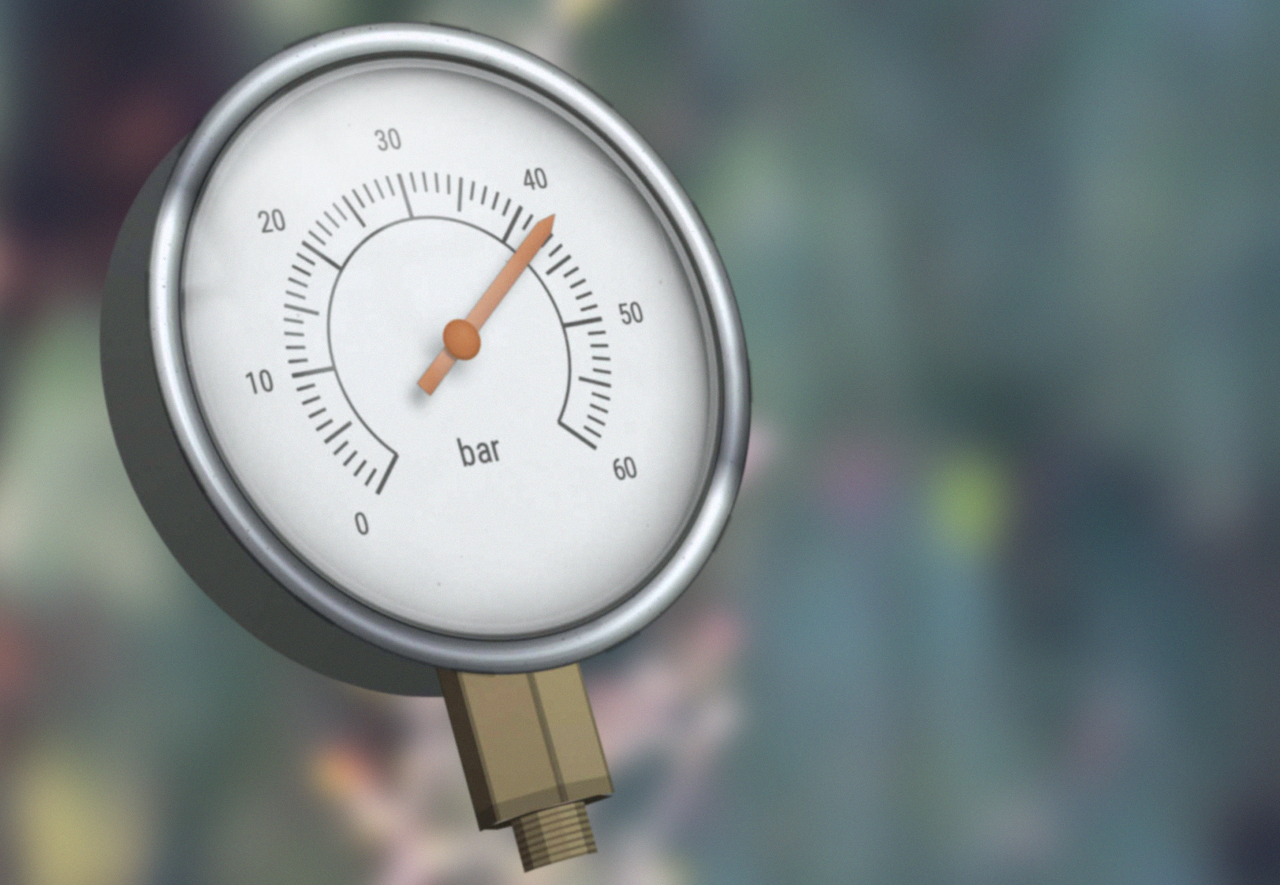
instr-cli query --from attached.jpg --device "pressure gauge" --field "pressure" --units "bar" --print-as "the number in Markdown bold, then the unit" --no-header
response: **42** bar
